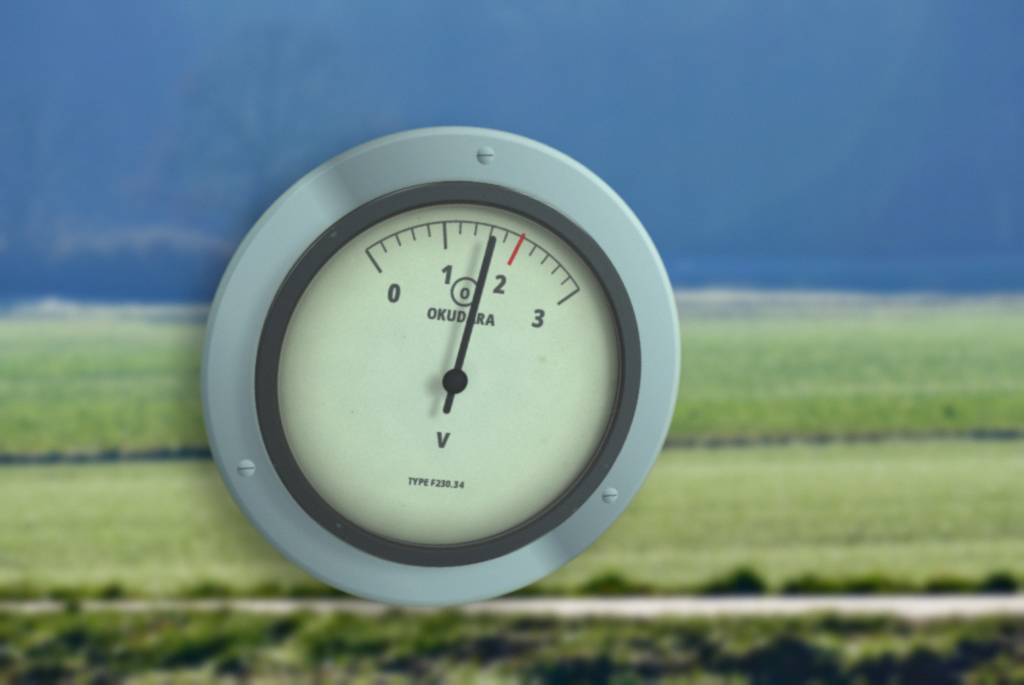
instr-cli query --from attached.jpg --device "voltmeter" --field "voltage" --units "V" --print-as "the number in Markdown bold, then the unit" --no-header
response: **1.6** V
